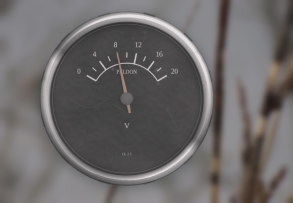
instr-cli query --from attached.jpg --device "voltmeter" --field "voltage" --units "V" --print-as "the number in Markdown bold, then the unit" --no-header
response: **8** V
